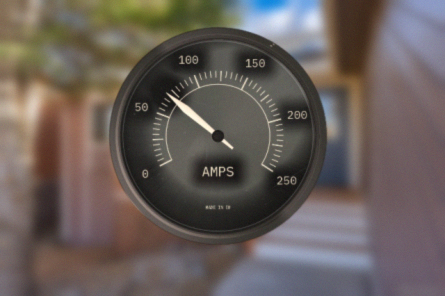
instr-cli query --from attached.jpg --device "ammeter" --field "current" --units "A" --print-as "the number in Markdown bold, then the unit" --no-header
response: **70** A
